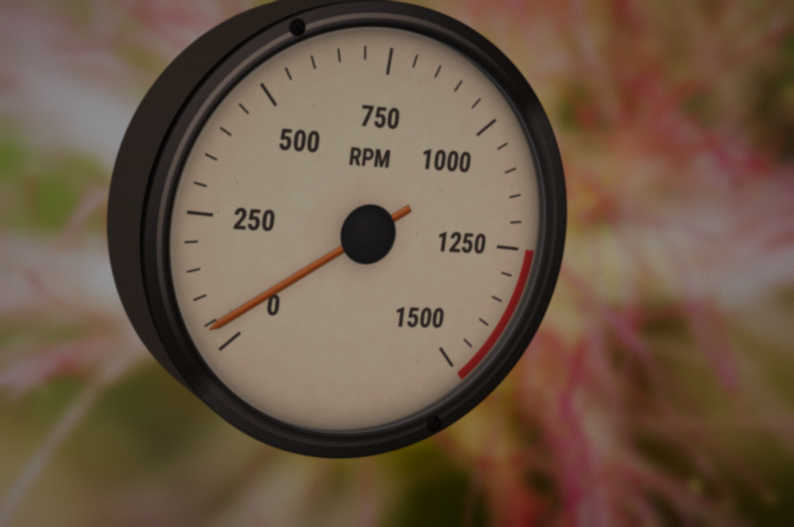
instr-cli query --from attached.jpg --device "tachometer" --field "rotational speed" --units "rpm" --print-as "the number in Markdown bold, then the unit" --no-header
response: **50** rpm
